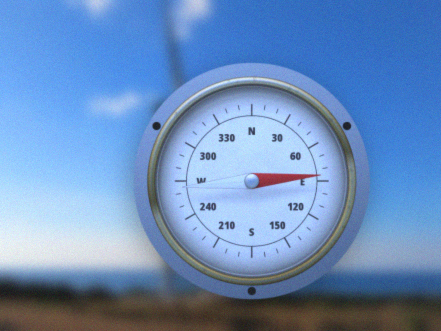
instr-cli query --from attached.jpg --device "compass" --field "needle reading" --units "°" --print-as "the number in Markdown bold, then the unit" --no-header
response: **85** °
